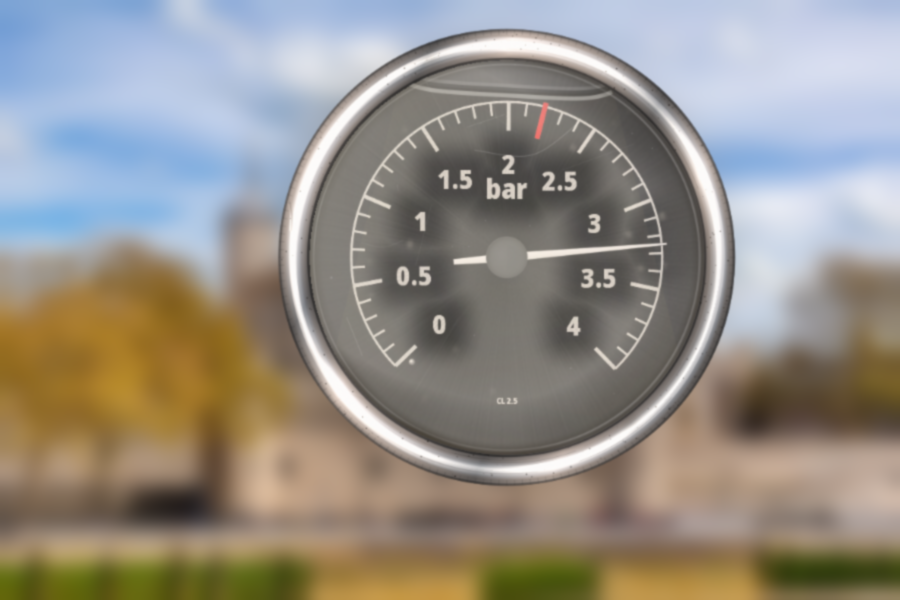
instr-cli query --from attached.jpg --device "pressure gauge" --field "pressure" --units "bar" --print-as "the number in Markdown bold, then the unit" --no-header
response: **3.25** bar
